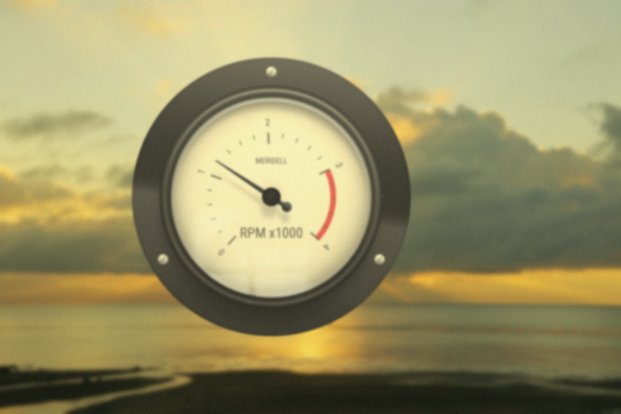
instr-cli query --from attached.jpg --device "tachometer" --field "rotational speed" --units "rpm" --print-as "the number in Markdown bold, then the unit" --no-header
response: **1200** rpm
